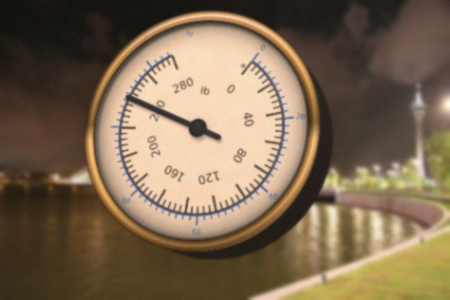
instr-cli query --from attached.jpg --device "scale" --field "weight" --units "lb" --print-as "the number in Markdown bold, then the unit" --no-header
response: **240** lb
